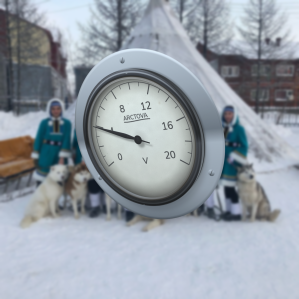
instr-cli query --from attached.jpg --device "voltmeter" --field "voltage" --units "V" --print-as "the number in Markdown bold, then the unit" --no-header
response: **4** V
